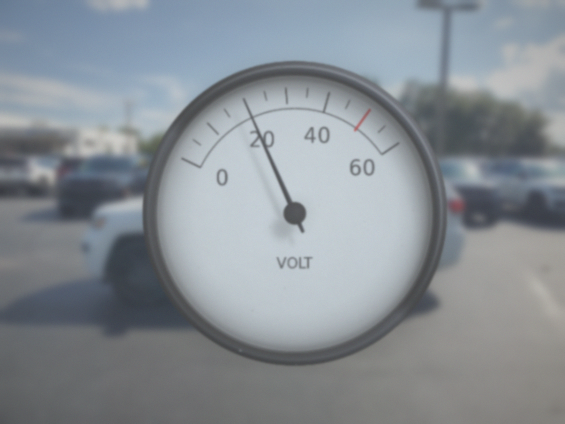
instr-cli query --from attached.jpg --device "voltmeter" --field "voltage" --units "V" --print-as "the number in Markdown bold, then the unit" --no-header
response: **20** V
